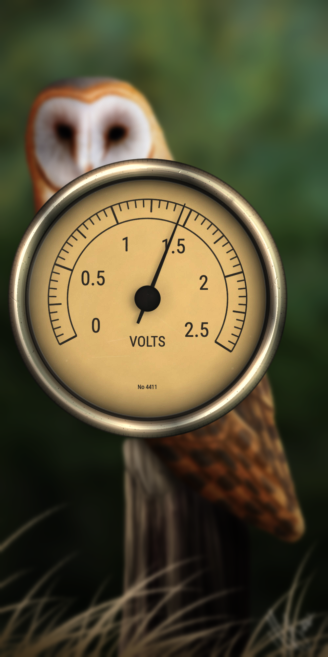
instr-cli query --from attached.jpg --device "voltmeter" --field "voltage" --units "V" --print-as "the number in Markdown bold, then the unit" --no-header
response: **1.45** V
